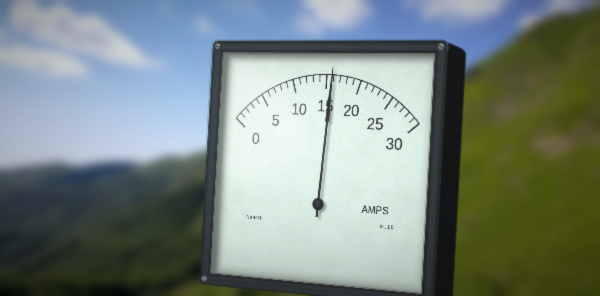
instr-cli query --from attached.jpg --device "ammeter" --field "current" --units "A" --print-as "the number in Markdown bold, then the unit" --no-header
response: **16** A
